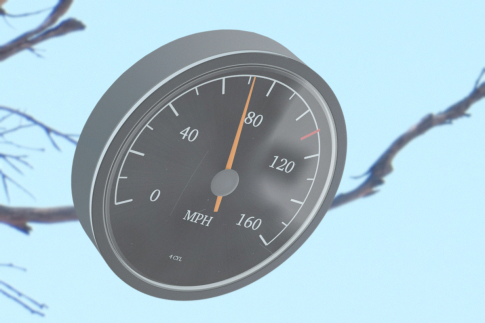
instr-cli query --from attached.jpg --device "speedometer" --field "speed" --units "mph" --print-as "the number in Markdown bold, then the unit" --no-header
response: **70** mph
